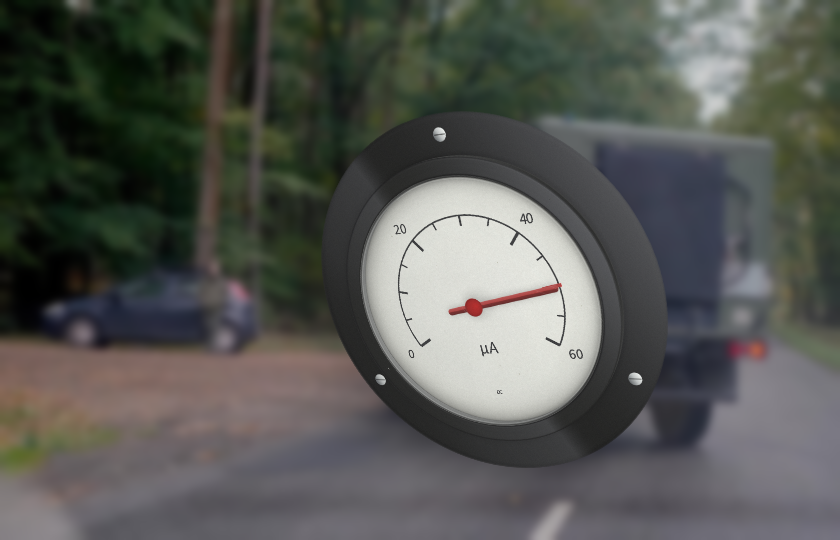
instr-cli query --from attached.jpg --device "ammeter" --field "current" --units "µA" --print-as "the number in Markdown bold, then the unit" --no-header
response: **50** µA
